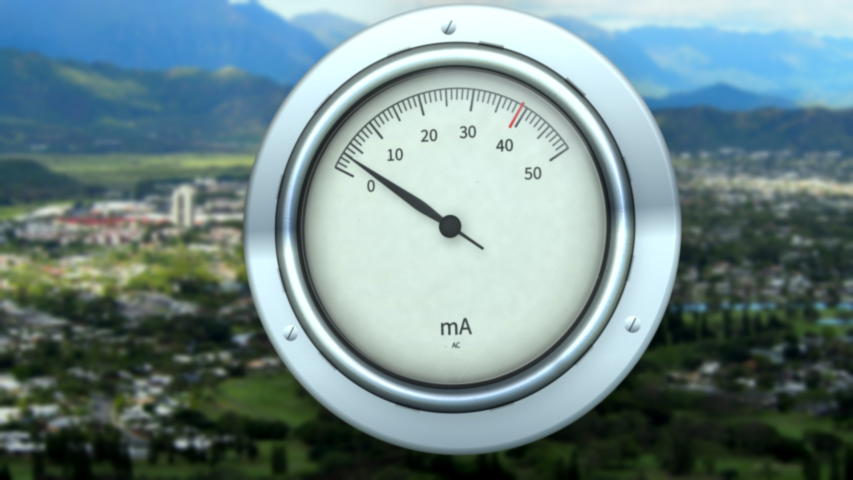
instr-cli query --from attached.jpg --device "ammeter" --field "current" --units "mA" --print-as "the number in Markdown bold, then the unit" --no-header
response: **3** mA
